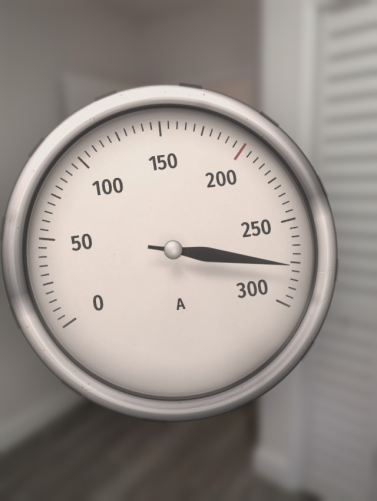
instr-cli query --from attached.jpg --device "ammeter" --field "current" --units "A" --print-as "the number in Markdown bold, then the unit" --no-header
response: **277.5** A
